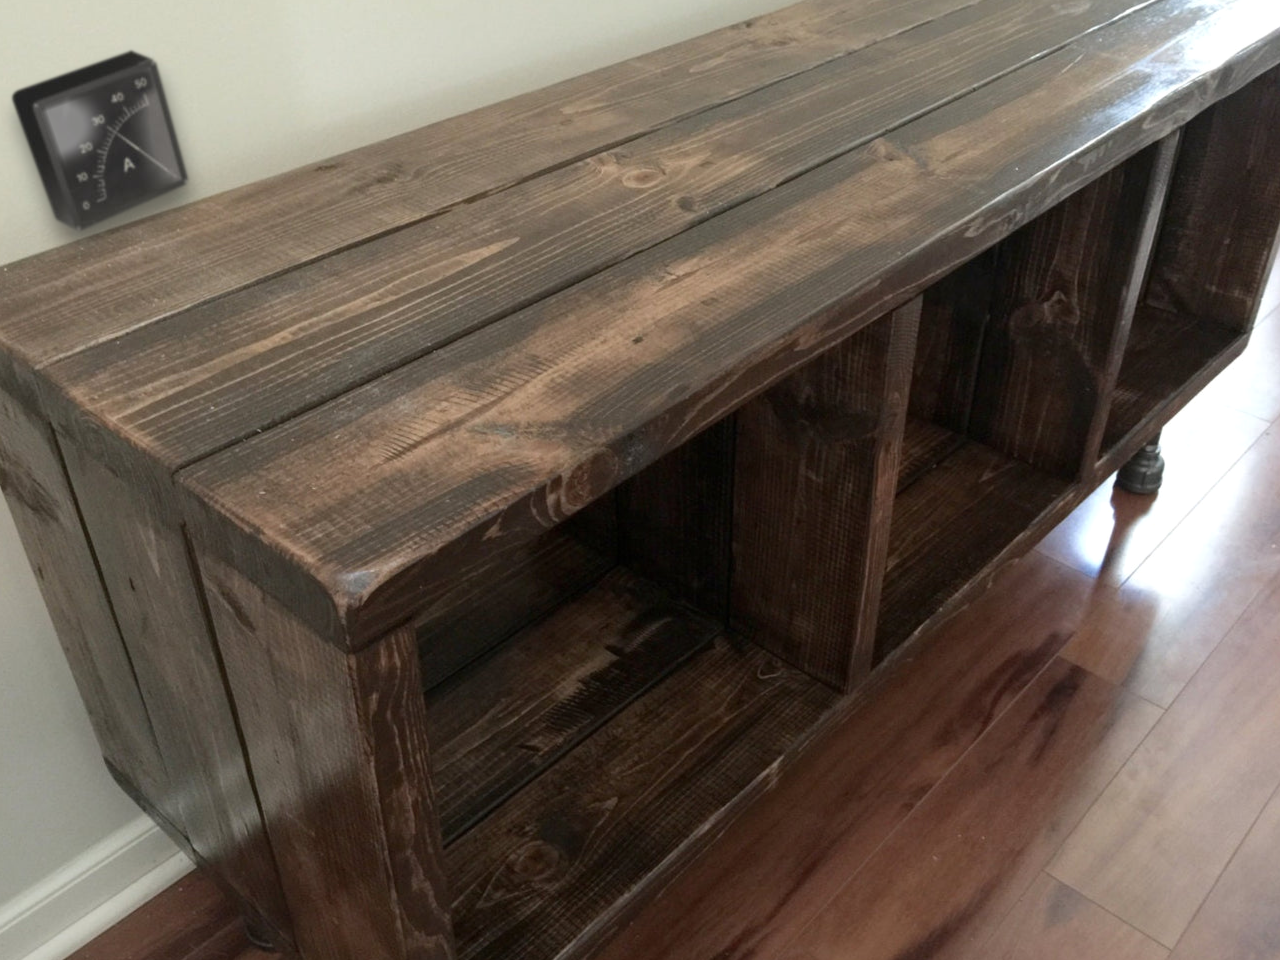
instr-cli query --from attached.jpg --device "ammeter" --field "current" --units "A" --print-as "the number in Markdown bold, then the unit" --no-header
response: **30** A
